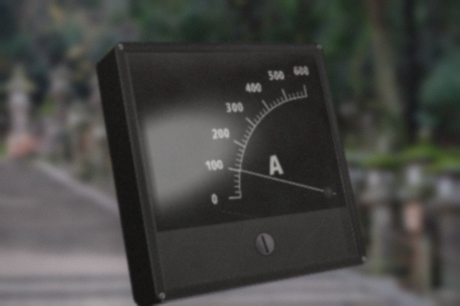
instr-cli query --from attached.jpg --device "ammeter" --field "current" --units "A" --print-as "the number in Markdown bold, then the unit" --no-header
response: **100** A
